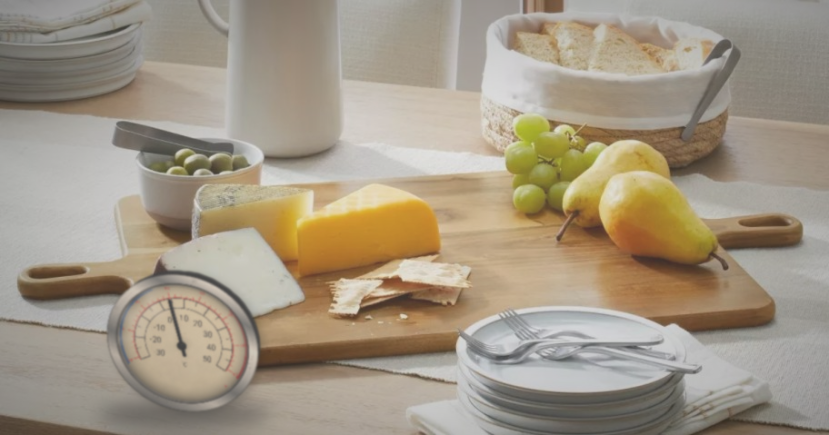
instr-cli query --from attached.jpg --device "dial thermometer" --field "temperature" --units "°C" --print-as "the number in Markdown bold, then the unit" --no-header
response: **5** °C
